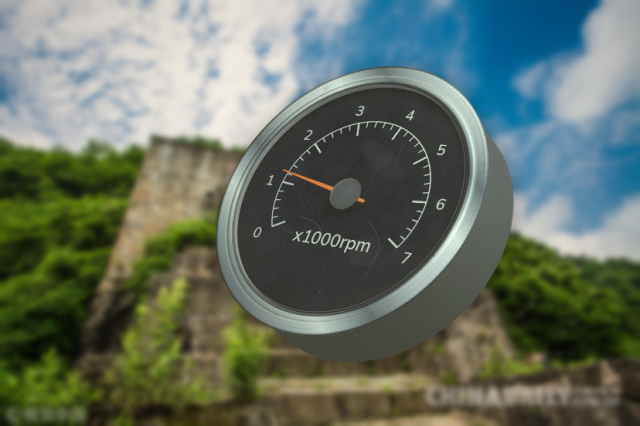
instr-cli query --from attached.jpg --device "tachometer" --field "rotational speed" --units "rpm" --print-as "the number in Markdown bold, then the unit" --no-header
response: **1200** rpm
